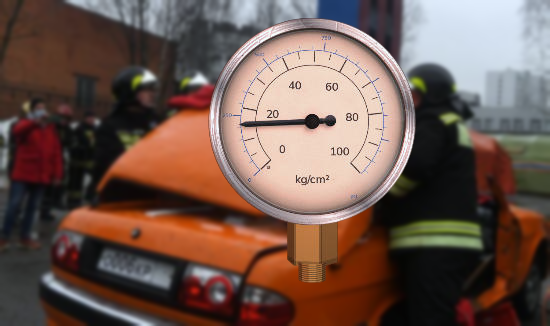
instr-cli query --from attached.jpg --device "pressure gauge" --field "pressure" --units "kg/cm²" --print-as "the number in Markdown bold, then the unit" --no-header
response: **15** kg/cm²
